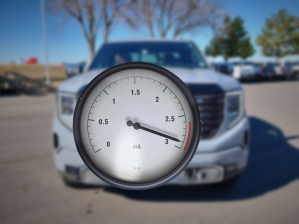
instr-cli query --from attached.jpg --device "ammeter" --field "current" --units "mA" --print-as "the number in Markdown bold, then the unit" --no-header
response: **2.9** mA
